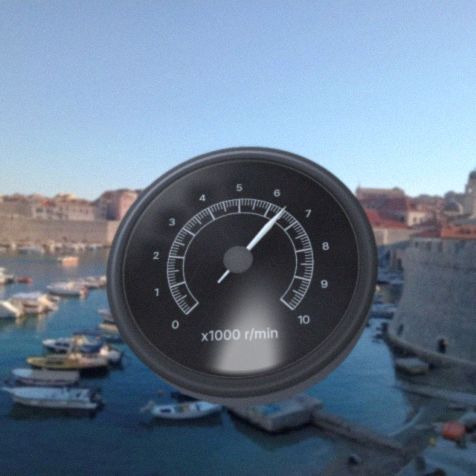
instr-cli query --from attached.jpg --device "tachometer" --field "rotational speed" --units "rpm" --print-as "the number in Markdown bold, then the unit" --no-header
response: **6500** rpm
